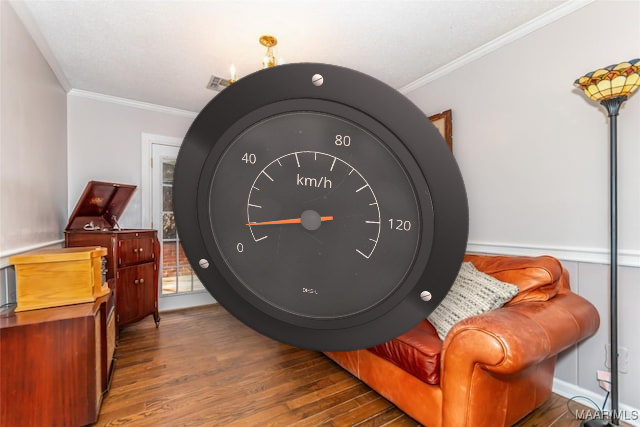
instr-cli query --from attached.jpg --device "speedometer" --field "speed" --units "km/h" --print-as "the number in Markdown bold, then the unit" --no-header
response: **10** km/h
